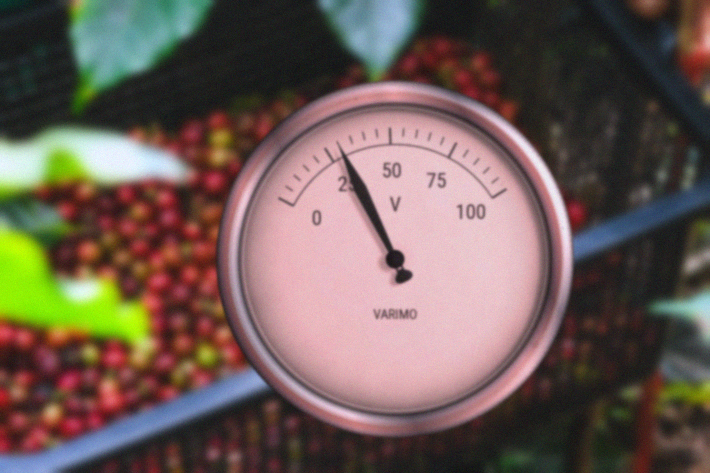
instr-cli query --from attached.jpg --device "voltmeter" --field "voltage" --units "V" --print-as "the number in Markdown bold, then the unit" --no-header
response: **30** V
